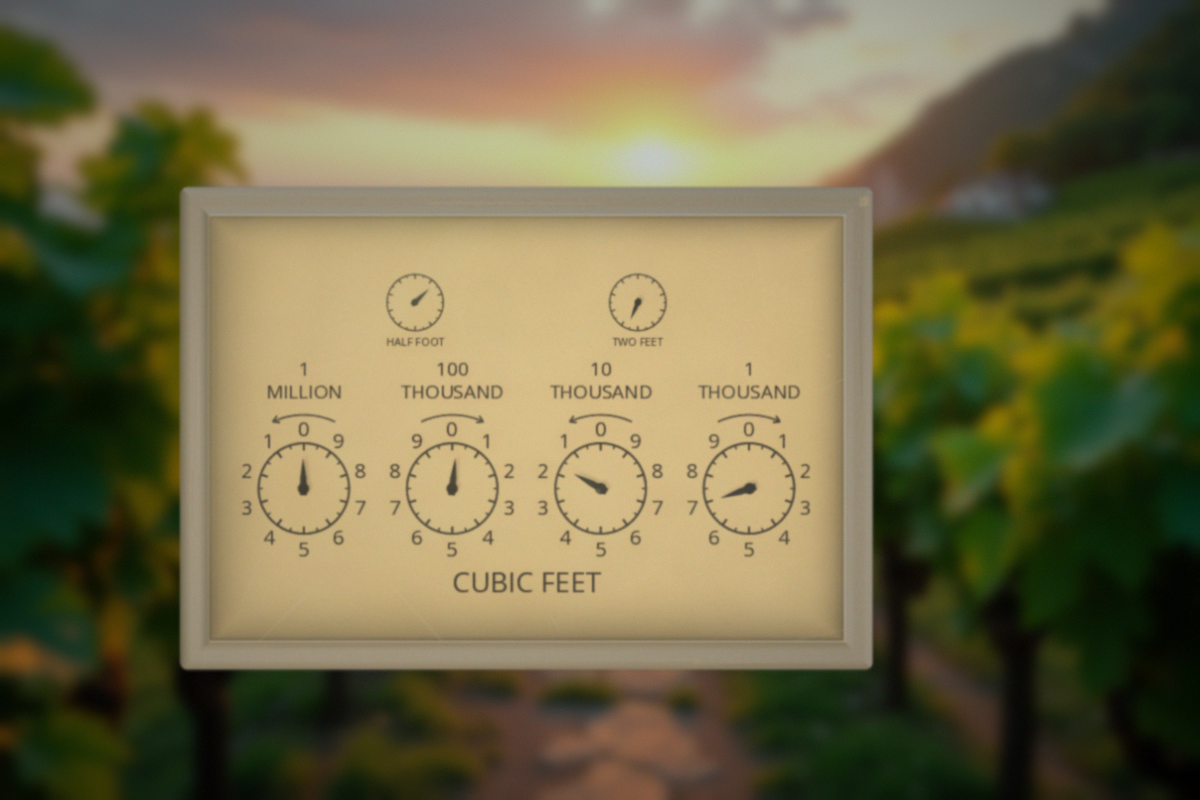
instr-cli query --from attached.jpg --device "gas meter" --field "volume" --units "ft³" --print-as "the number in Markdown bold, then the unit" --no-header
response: **1700** ft³
